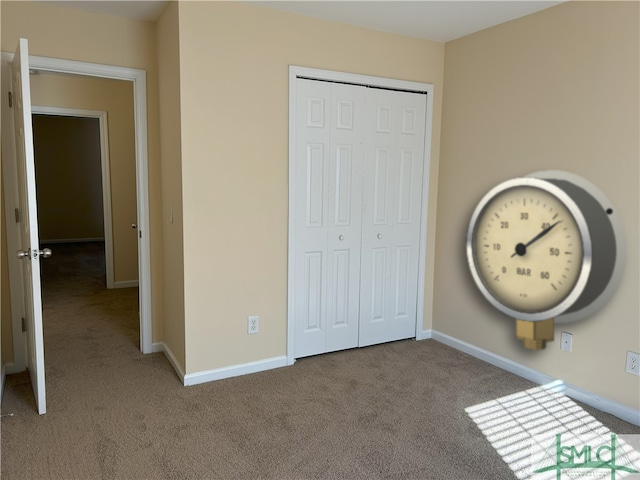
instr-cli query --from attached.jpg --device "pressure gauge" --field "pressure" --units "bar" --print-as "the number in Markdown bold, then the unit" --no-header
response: **42** bar
